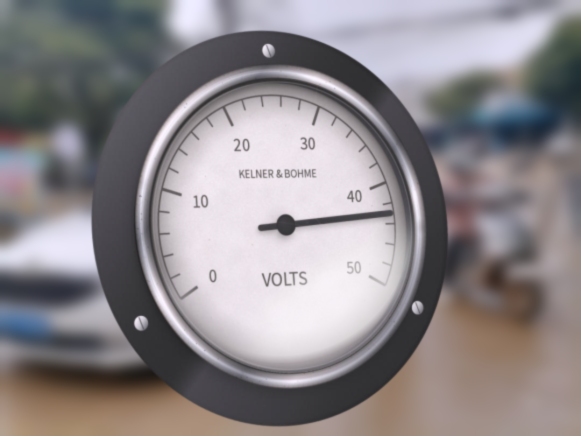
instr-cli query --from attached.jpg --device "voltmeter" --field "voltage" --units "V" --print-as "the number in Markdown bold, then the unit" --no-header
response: **43** V
